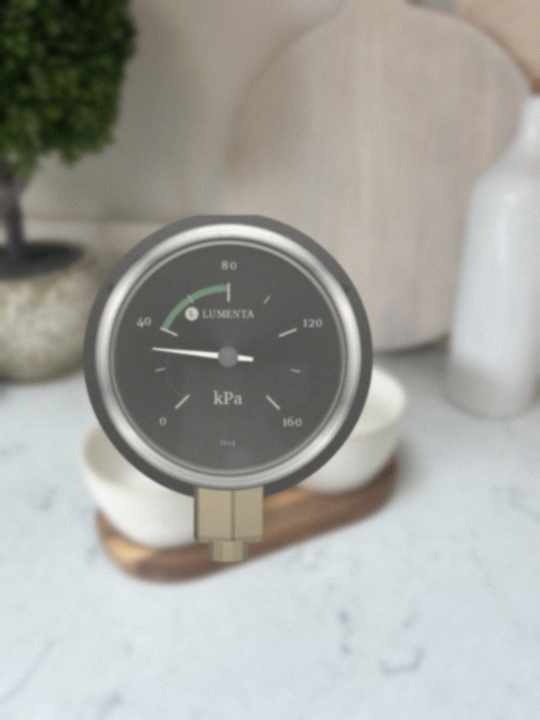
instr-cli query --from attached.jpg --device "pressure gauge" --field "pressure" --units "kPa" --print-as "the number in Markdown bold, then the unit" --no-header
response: **30** kPa
